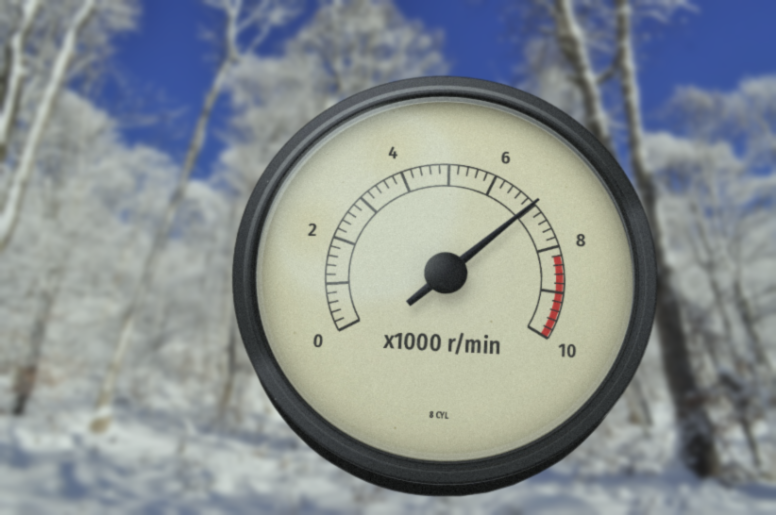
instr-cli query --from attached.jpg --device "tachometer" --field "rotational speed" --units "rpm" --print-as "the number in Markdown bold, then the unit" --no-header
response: **7000** rpm
